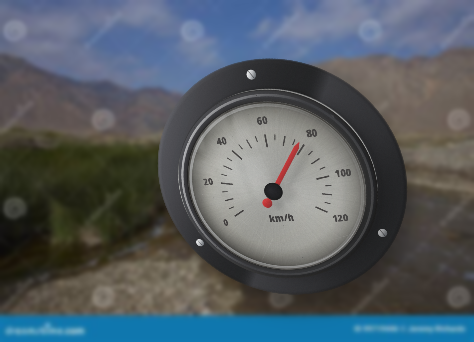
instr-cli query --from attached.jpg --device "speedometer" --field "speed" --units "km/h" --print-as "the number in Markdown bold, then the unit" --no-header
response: **77.5** km/h
